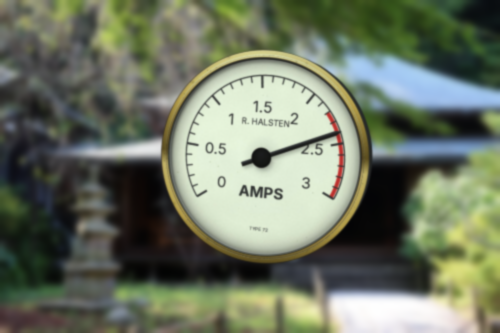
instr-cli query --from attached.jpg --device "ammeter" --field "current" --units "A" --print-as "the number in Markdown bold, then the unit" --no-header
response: **2.4** A
